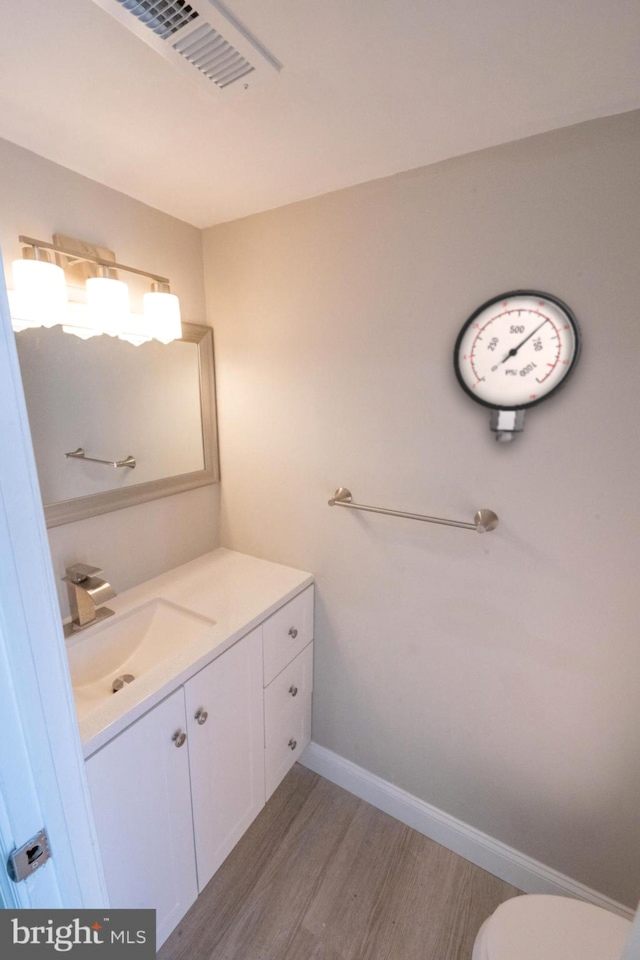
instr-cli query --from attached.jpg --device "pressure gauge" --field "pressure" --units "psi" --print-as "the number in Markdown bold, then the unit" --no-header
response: **650** psi
